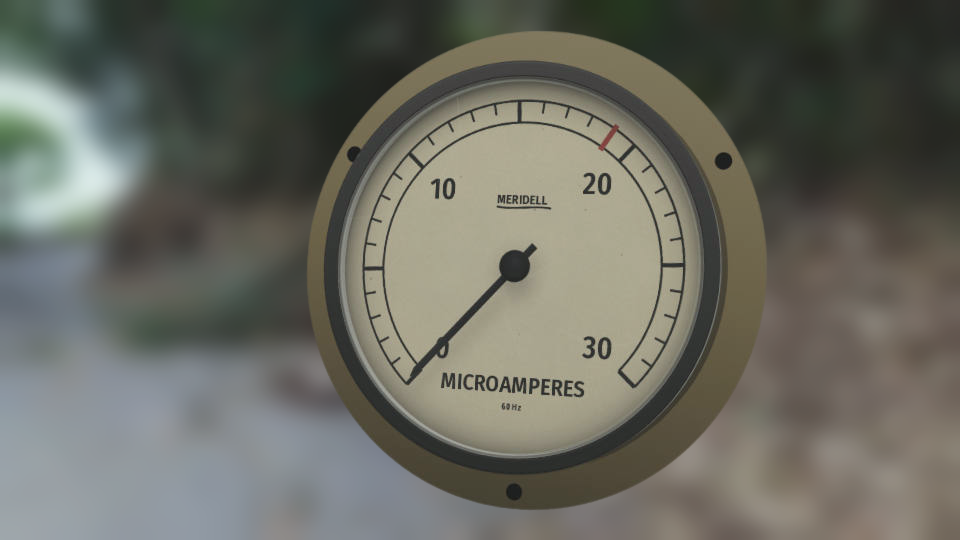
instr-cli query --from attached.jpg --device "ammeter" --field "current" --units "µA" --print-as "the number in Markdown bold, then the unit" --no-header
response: **0** µA
